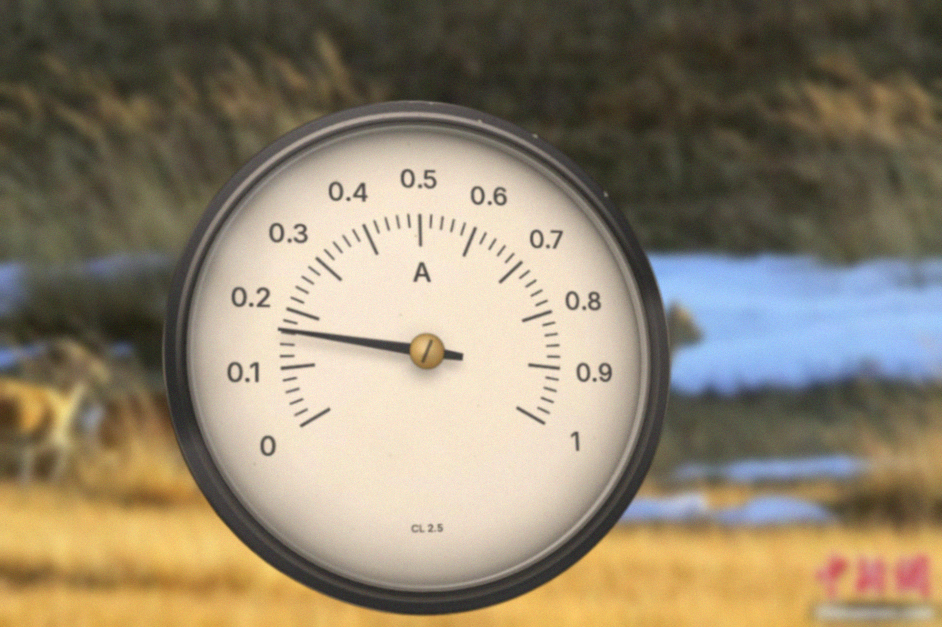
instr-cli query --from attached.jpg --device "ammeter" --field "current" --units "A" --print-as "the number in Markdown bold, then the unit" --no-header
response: **0.16** A
